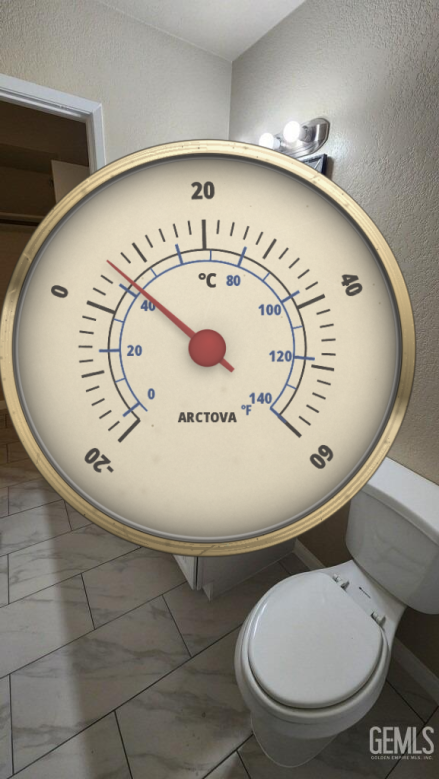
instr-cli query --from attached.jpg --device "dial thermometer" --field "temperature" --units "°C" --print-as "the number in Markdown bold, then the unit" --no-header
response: **6** °C
